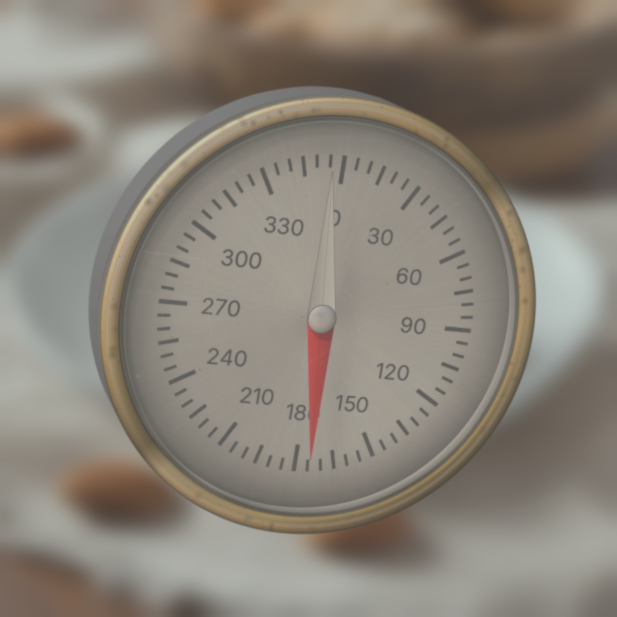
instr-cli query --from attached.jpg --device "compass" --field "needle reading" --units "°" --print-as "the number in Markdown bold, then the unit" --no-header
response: **175** °
